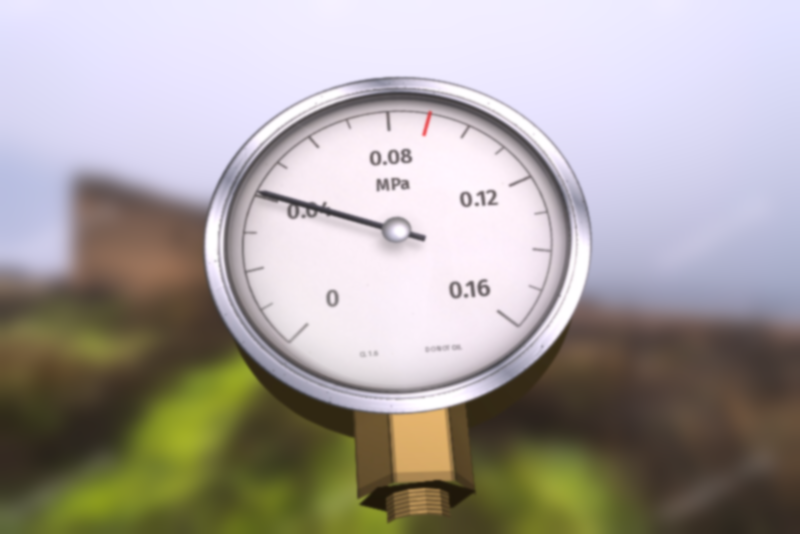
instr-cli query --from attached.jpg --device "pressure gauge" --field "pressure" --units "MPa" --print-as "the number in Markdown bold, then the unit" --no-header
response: **0.04** MPa
